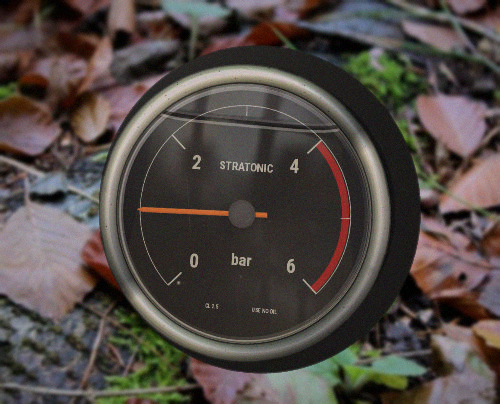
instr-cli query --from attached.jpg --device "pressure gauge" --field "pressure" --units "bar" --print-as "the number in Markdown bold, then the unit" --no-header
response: **1** bar
